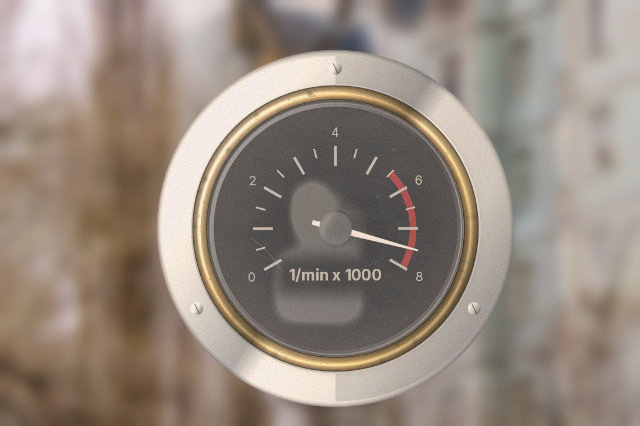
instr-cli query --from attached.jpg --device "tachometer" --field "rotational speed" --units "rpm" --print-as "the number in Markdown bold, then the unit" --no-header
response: **7500** rpm
